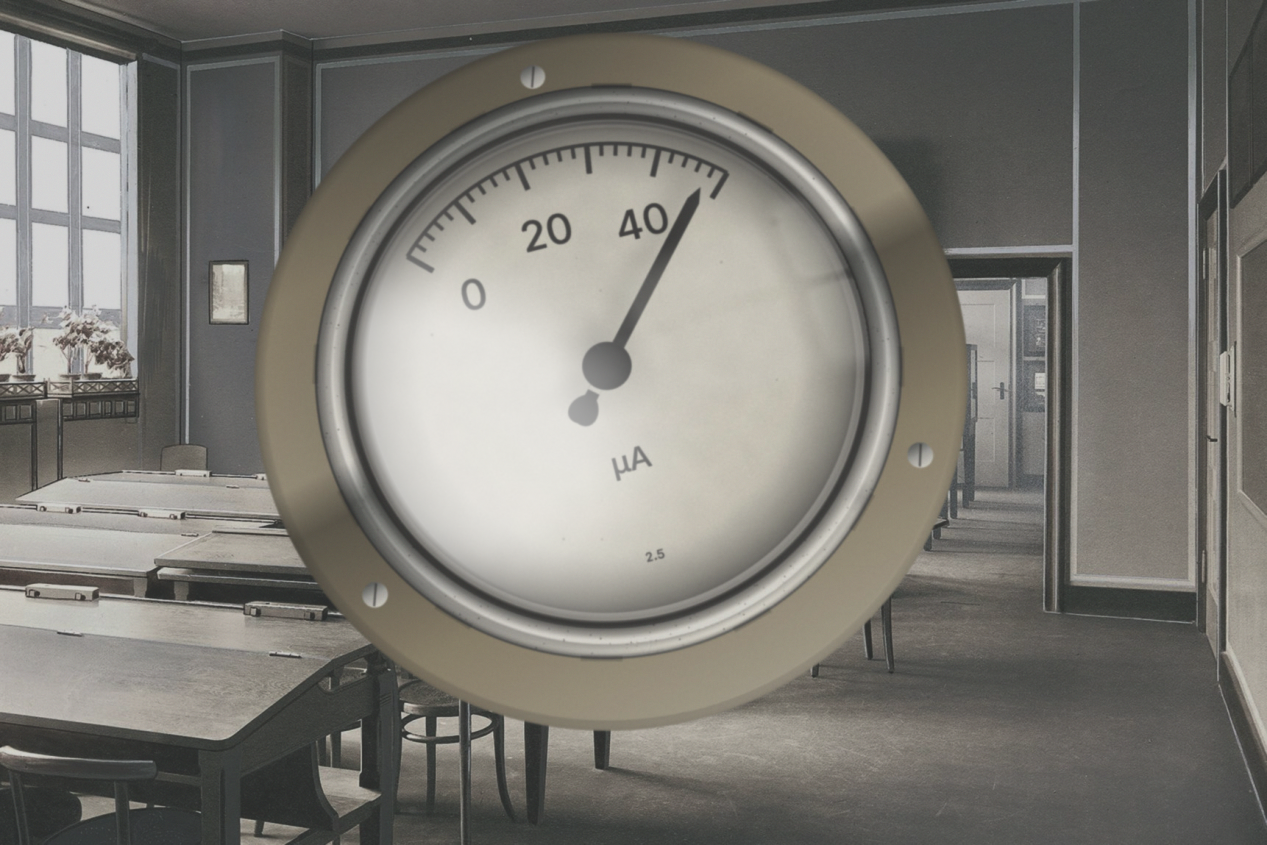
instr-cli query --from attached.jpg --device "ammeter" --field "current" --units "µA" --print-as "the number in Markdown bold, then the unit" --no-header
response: **48** µA
